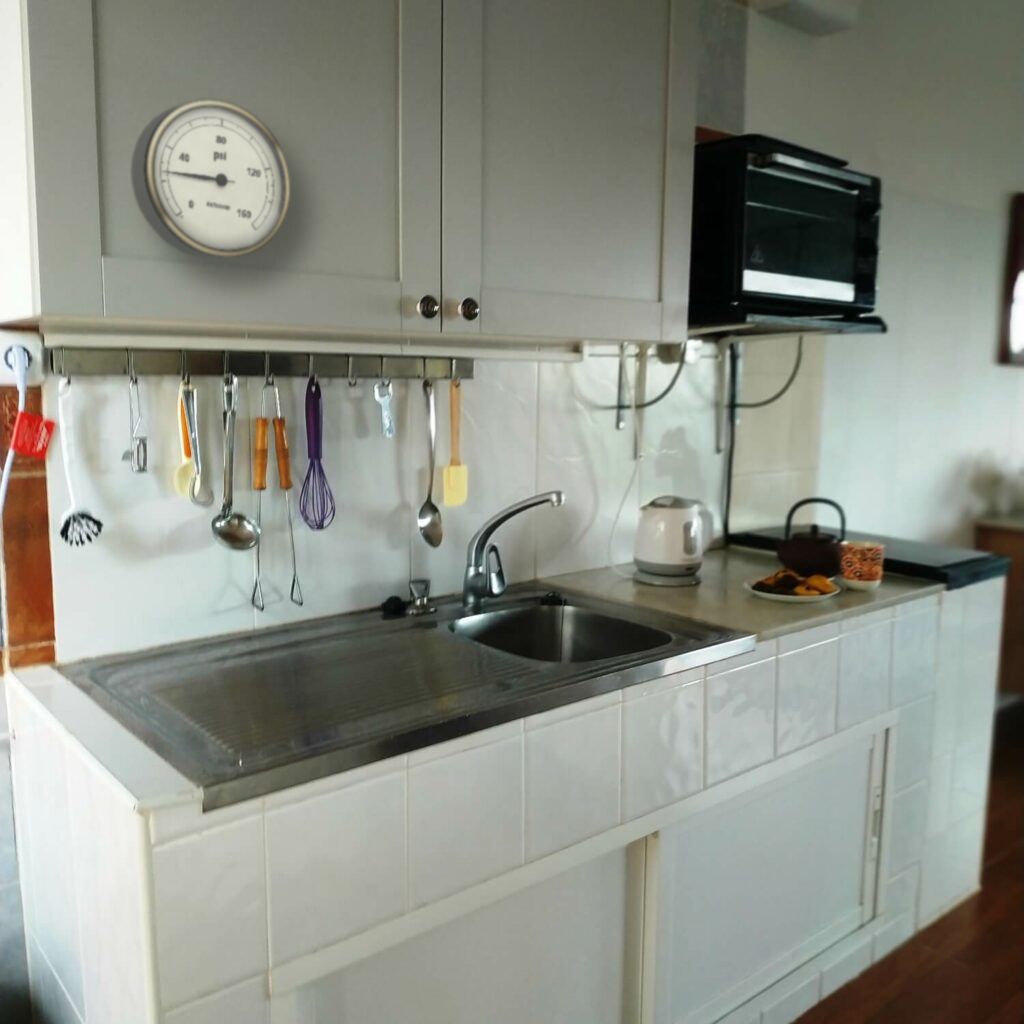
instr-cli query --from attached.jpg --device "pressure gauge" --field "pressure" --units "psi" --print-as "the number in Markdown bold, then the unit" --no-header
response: **25** psi
